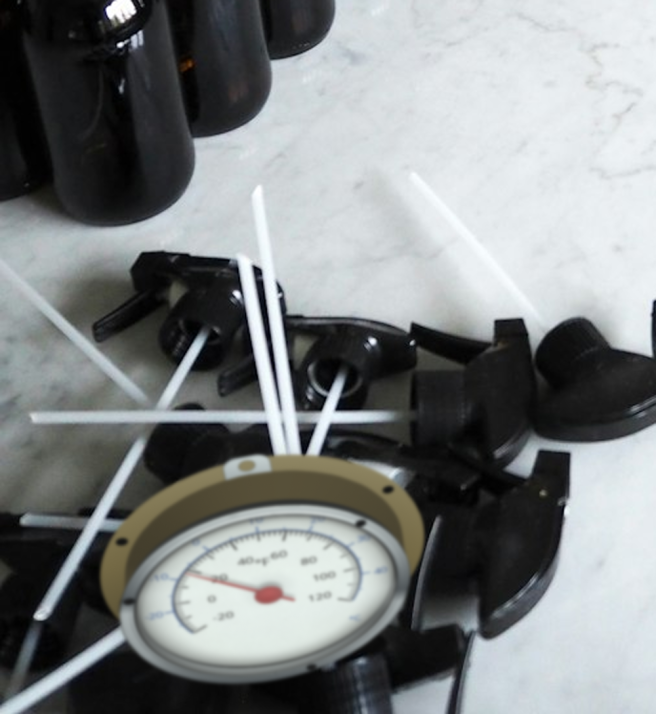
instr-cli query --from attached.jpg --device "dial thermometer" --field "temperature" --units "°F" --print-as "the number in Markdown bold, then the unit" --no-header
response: **20** °F
